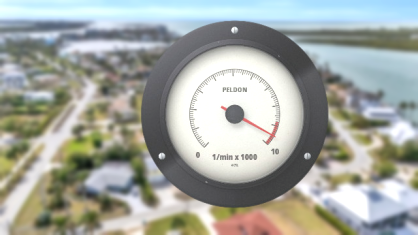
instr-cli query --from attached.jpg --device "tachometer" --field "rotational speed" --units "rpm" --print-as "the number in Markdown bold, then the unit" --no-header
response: **9500** rpm
